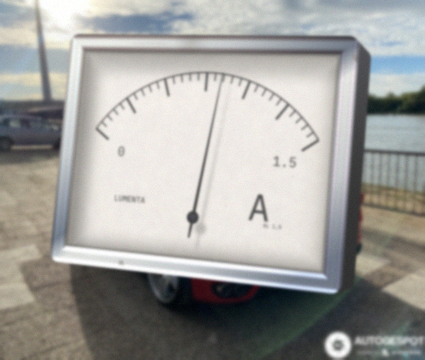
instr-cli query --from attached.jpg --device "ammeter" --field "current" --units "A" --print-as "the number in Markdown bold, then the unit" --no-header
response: **0.85** A
